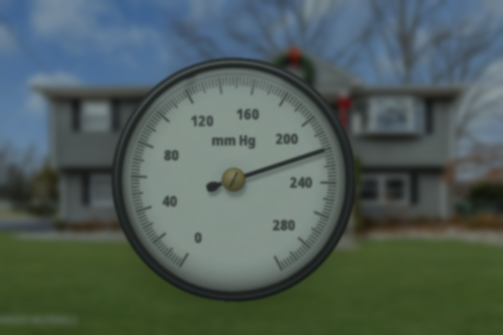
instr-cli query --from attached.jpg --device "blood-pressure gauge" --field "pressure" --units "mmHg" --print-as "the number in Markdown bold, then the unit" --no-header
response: **220** mmHg
